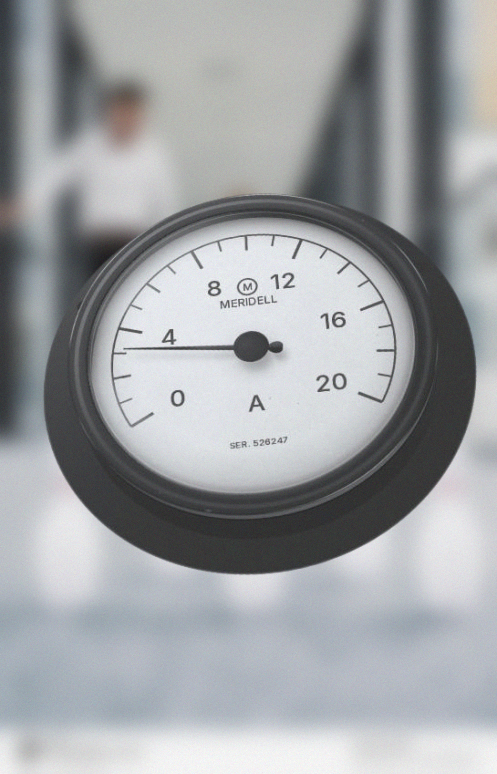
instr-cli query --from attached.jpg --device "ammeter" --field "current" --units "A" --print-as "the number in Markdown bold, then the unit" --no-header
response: **3** A
